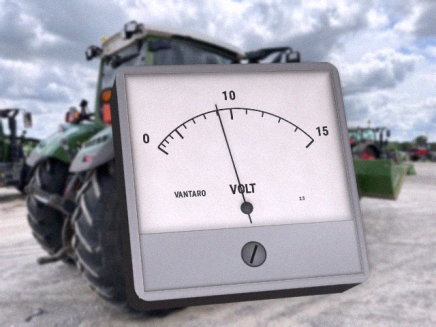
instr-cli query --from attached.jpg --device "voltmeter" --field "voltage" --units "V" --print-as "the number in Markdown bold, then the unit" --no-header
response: **9** V
